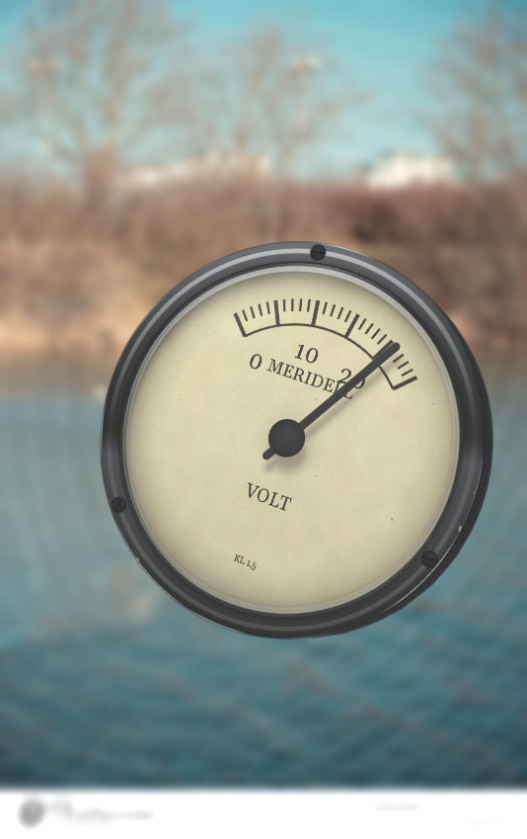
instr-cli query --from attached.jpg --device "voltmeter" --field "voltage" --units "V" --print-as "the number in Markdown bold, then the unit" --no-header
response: **21** V
